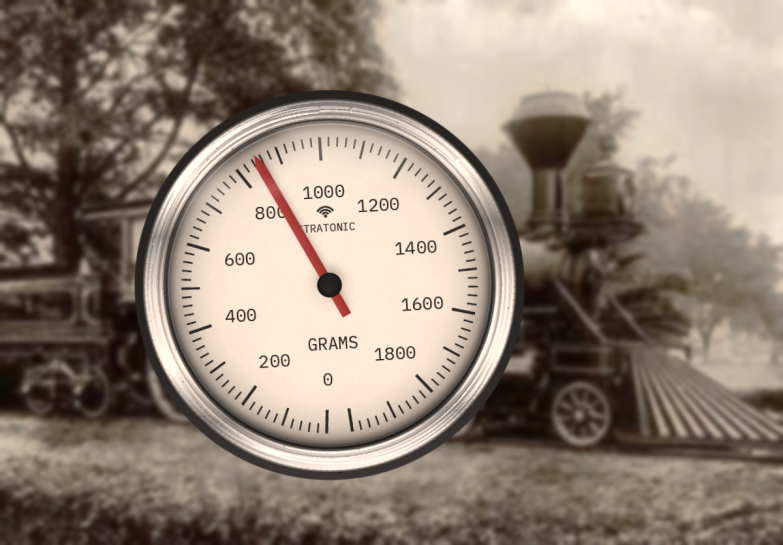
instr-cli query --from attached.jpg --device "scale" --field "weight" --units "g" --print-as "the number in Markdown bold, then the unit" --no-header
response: **850** g
